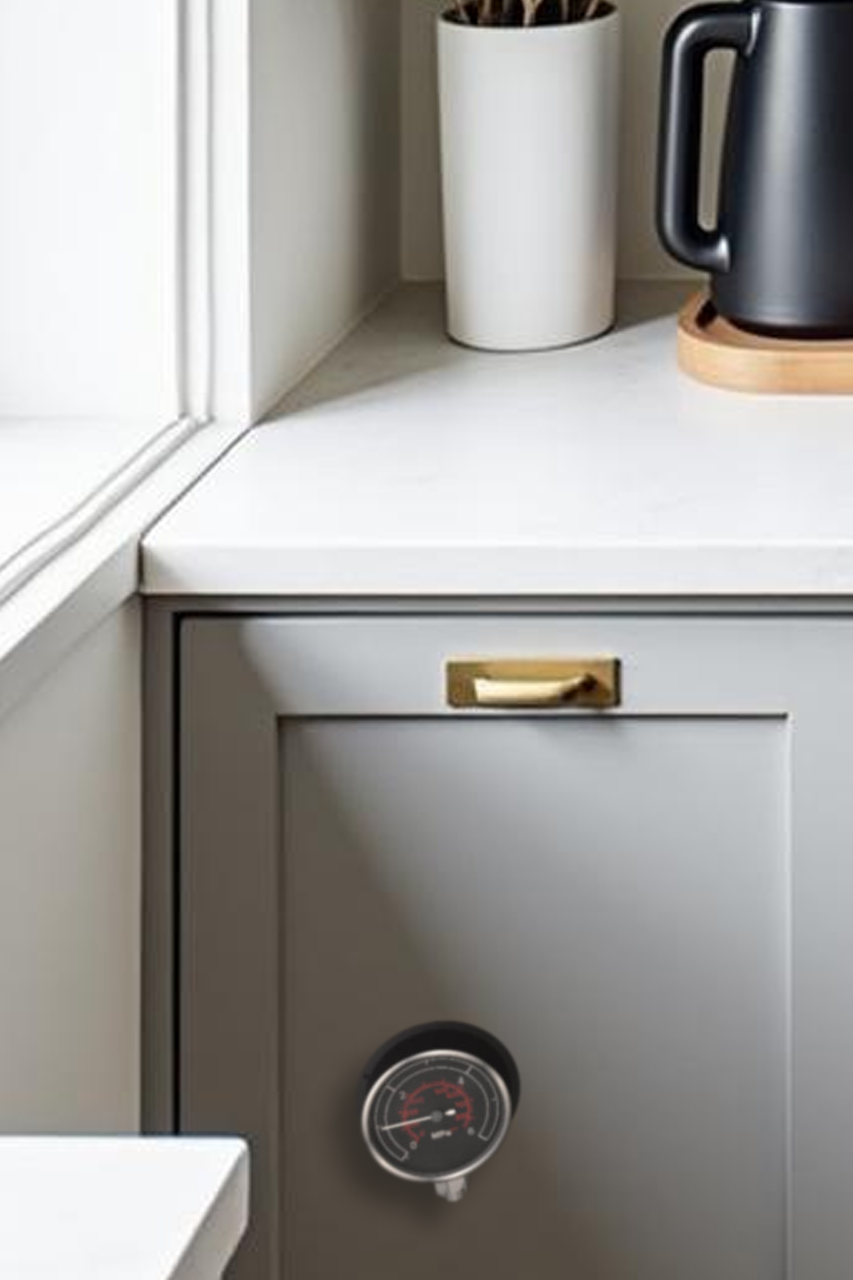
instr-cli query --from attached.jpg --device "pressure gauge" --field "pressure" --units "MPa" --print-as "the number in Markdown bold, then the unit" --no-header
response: **1** MPa
